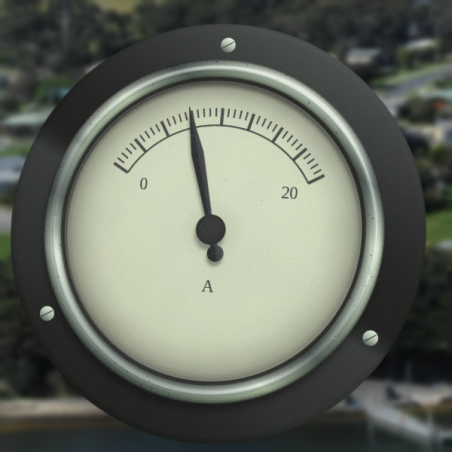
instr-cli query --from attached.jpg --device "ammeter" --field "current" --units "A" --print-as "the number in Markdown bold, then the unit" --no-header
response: **7.5** A
